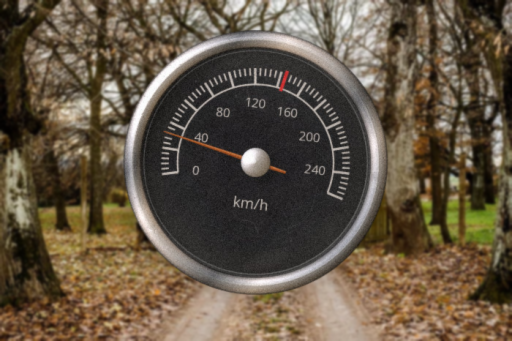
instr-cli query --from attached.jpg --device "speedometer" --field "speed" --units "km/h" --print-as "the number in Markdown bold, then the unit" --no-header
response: **32** km/h
